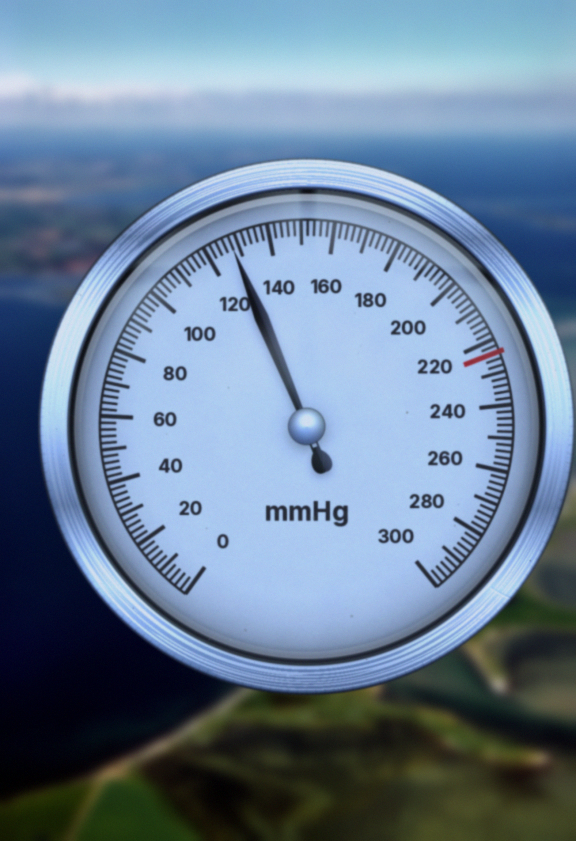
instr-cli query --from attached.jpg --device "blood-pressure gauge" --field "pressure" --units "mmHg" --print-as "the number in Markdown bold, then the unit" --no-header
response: **128** mmHg
